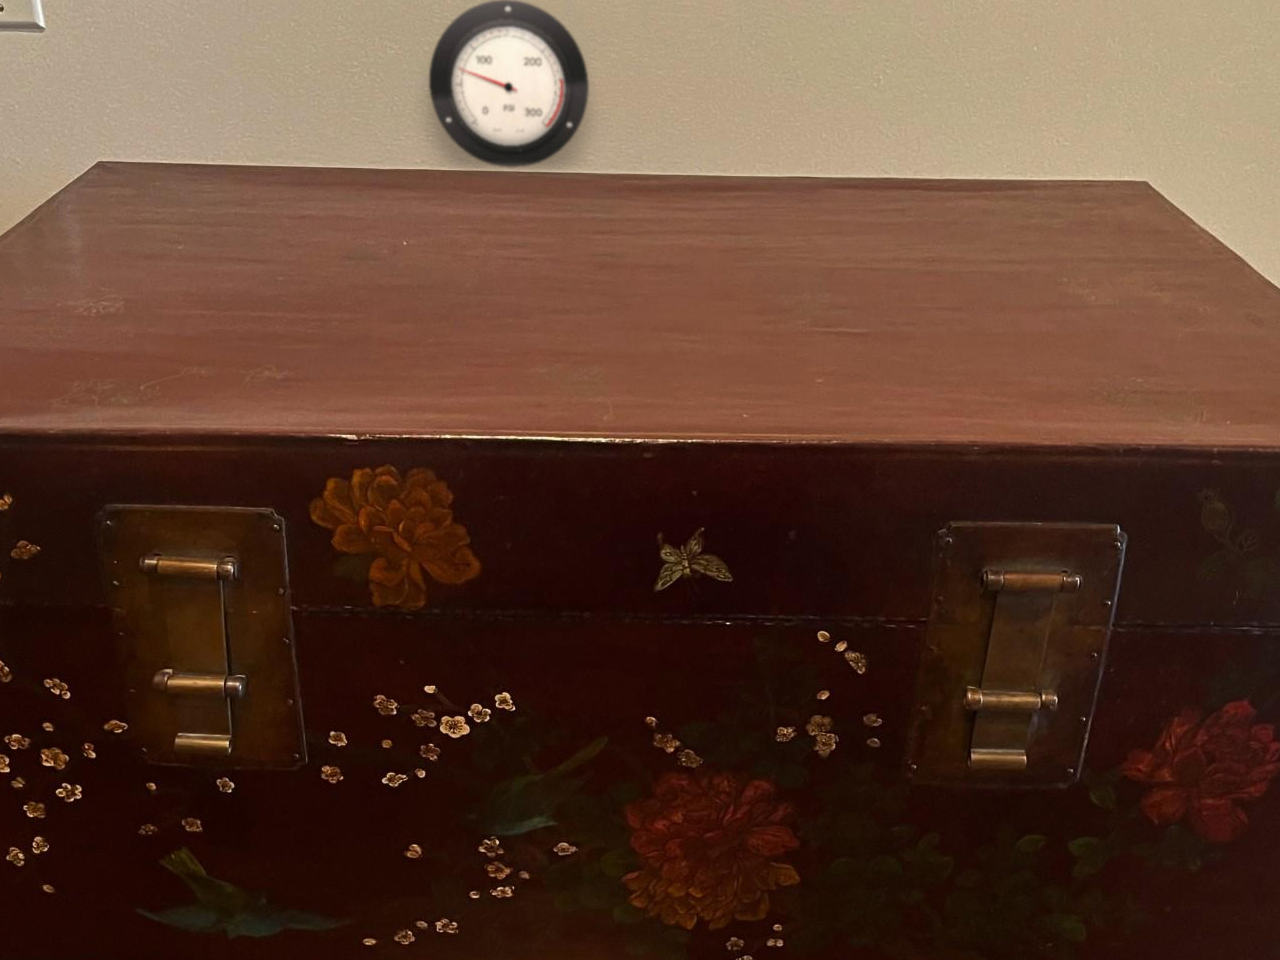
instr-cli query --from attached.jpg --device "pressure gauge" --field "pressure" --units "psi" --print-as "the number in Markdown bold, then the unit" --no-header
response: **70** psi
